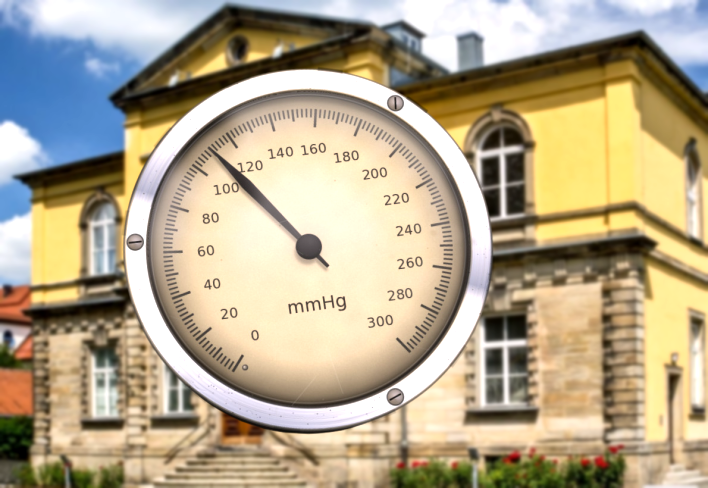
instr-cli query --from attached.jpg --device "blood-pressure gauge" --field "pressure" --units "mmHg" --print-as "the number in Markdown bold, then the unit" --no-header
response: **110** mmHg
